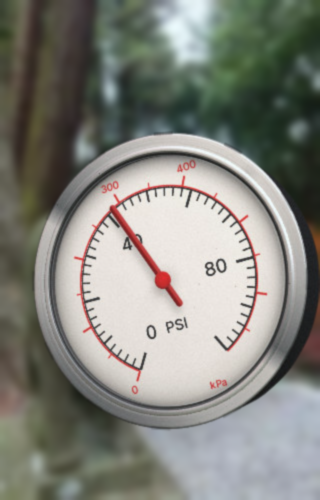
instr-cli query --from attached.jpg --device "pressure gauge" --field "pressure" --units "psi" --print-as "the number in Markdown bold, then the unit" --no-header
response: **42** psi
